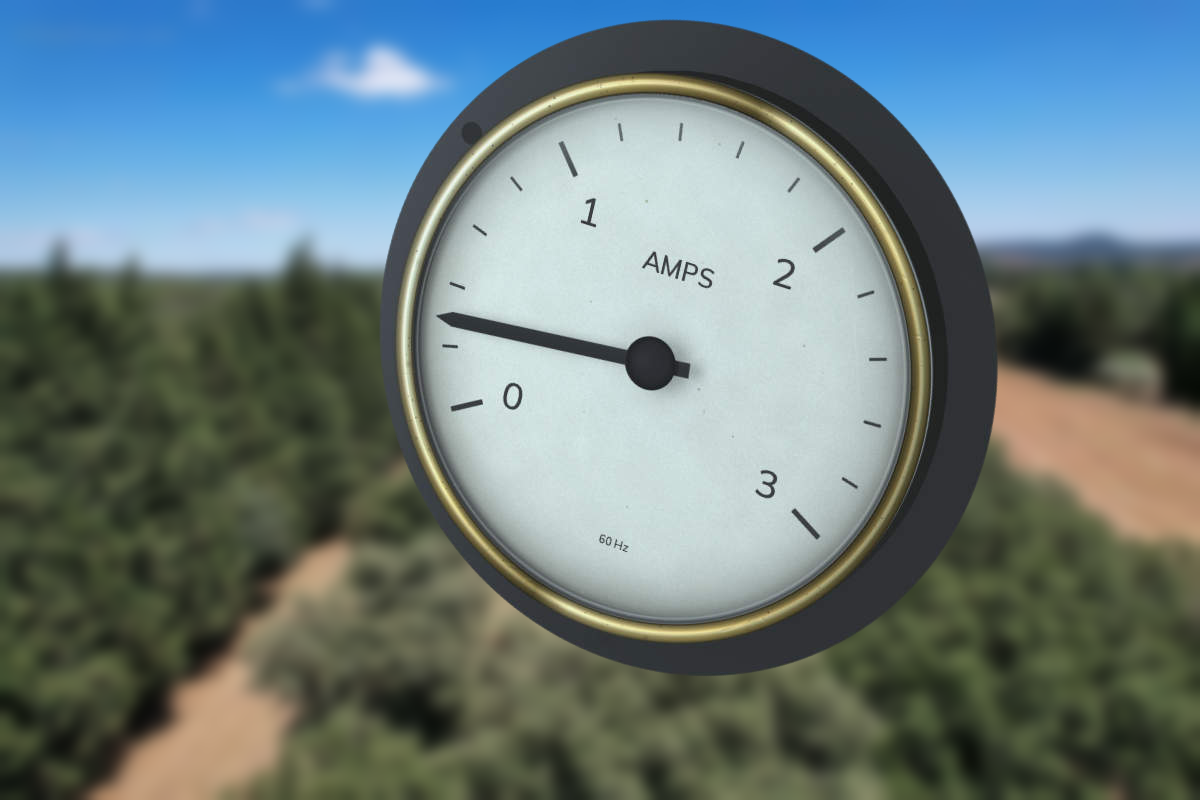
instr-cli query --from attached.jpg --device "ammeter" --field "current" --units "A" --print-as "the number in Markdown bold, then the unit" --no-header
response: **0.3** A
